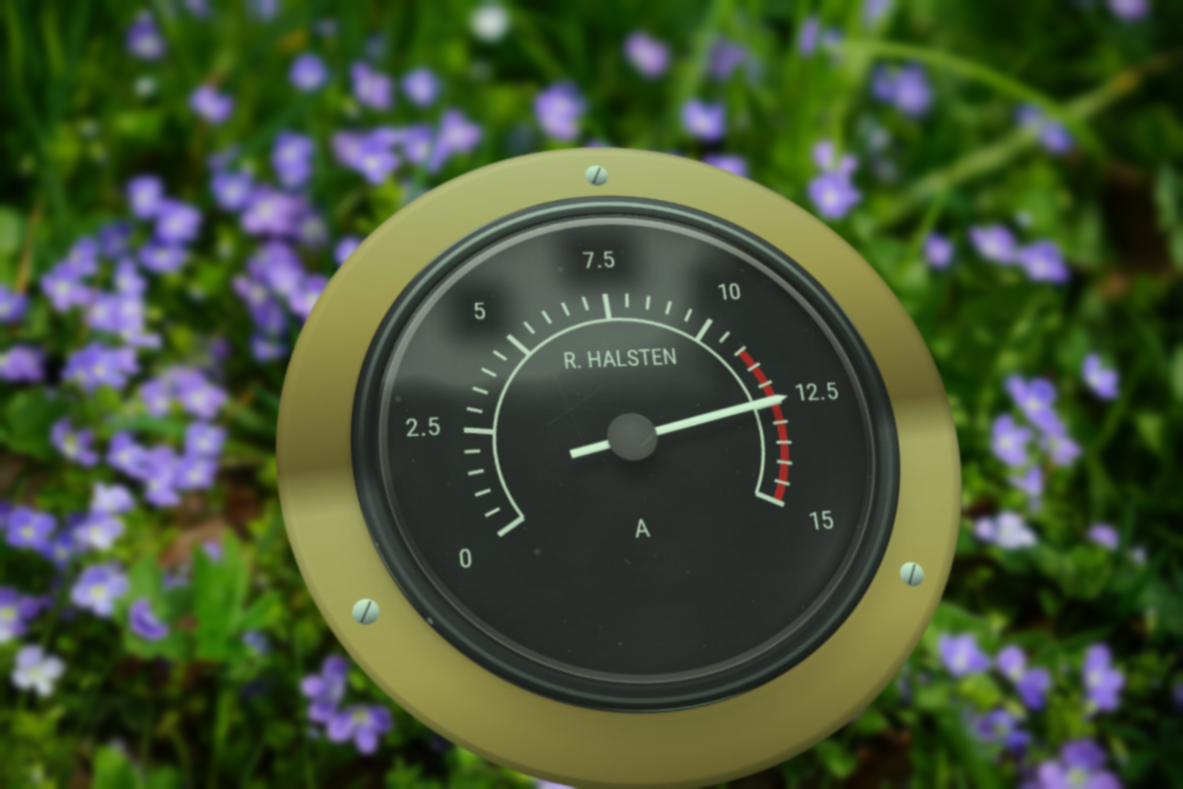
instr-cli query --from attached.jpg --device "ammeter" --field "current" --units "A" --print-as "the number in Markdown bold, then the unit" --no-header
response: **12.5** A
